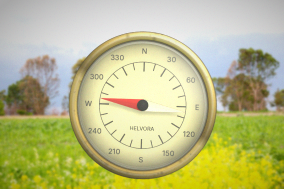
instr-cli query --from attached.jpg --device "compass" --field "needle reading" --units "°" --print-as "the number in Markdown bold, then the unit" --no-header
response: **277.5** °
